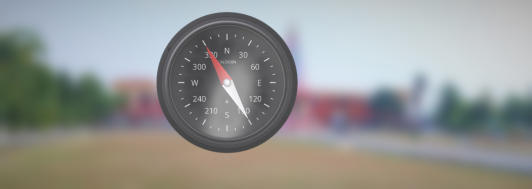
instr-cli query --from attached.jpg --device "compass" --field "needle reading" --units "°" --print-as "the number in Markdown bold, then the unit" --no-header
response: **330** °
